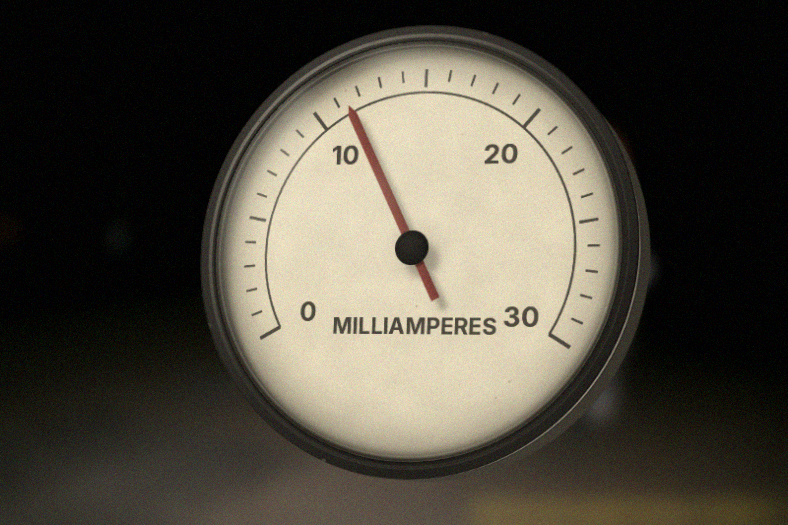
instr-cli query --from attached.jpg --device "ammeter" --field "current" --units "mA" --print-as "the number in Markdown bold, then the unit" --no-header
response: **11.5** mA
